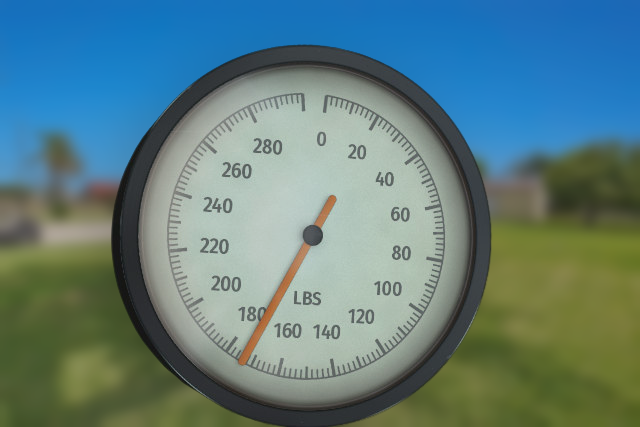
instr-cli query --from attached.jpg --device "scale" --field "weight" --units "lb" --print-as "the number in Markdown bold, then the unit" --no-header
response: **174** lb
